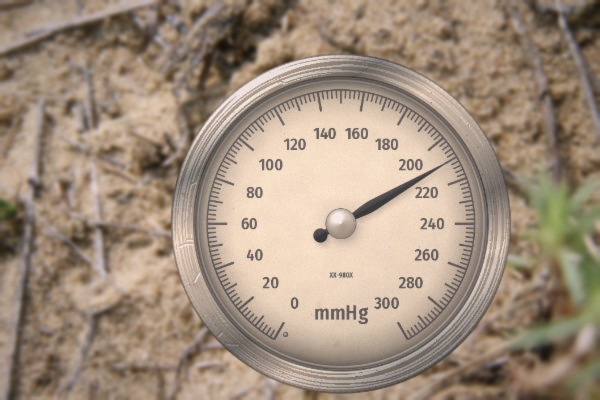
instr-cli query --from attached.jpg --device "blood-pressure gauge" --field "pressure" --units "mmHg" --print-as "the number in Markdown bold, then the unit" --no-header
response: **210** mmHg
